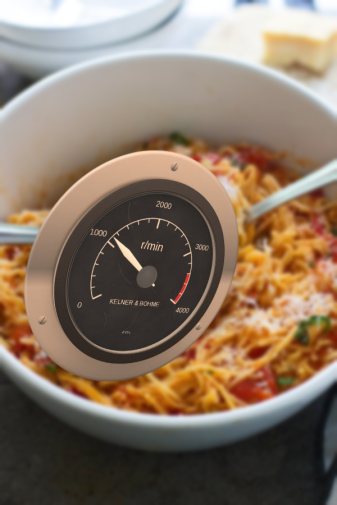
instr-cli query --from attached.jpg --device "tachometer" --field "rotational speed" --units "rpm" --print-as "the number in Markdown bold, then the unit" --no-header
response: **1100** rpm
